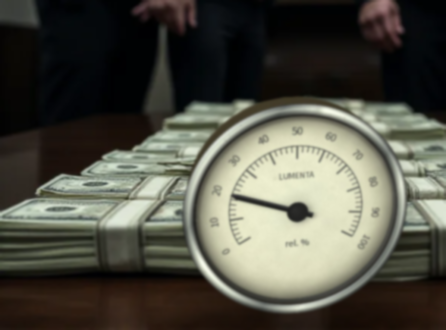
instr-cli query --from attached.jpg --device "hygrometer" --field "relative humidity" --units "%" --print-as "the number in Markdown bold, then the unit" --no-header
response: **20** %
